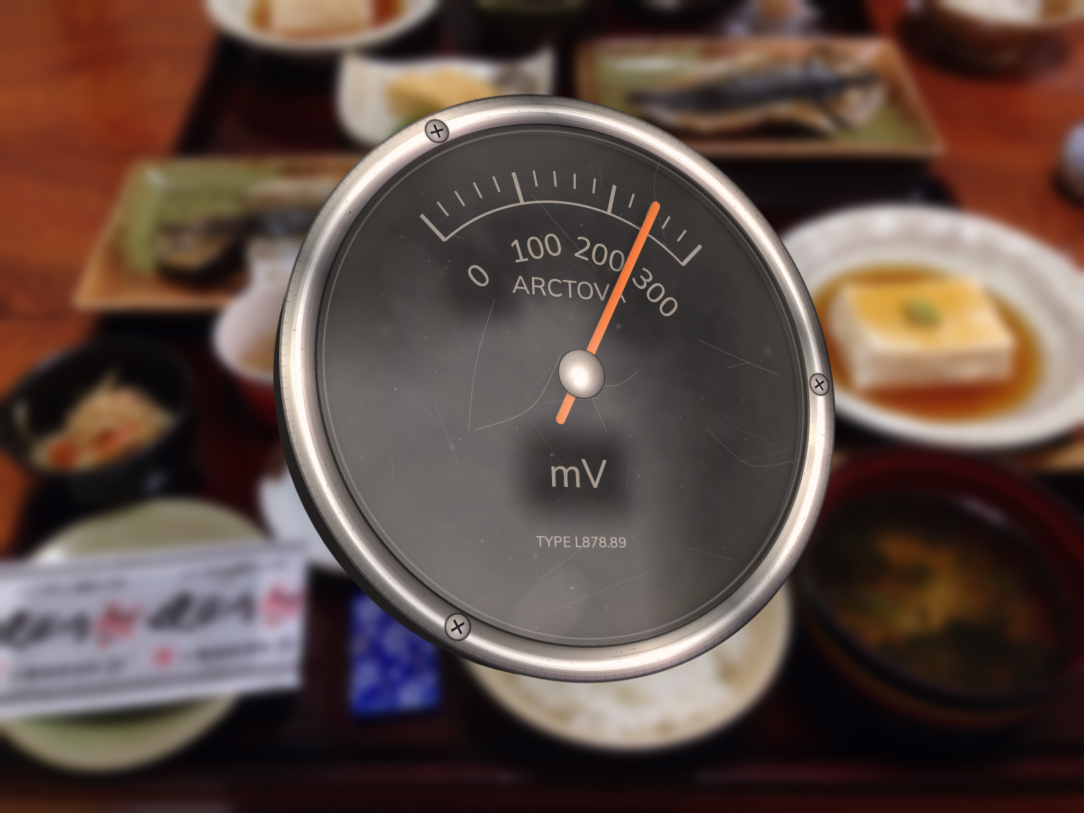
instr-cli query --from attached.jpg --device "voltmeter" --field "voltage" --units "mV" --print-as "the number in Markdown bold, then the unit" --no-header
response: **240** mV
